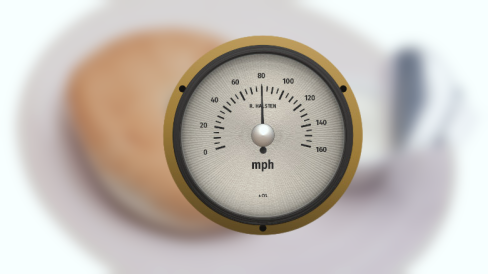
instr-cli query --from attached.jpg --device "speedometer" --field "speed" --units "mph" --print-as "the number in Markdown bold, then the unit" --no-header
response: **80** mph
